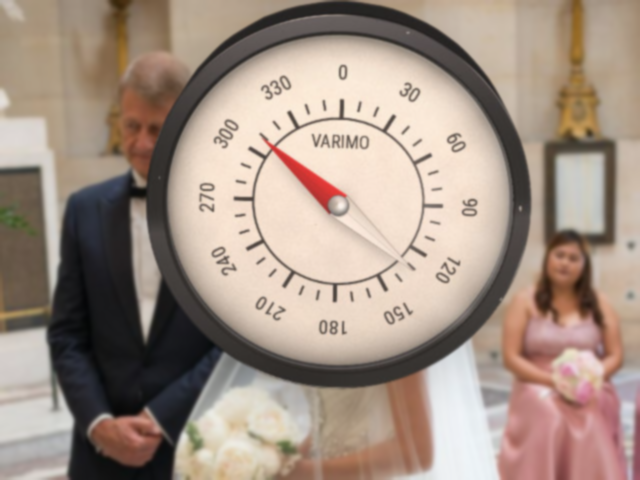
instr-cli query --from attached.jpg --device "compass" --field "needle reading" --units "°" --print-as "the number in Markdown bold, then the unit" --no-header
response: **310** °
